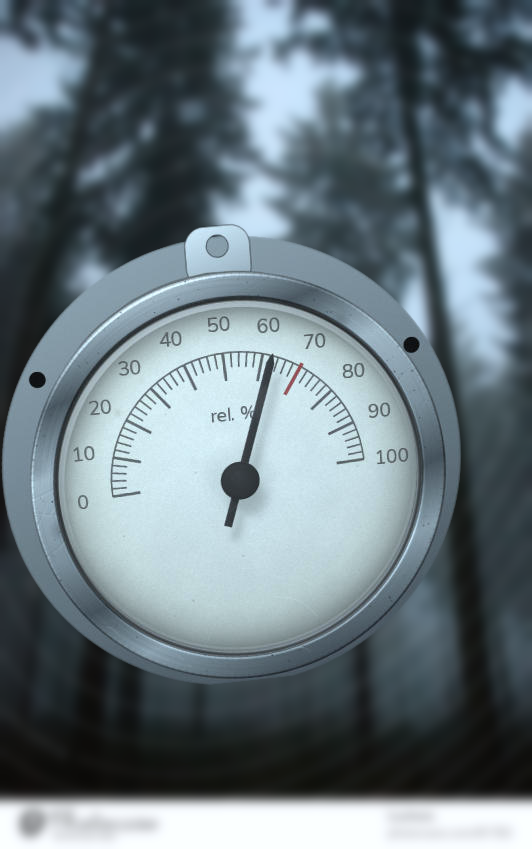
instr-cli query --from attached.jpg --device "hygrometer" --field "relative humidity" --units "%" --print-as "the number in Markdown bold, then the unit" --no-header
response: **62** %
